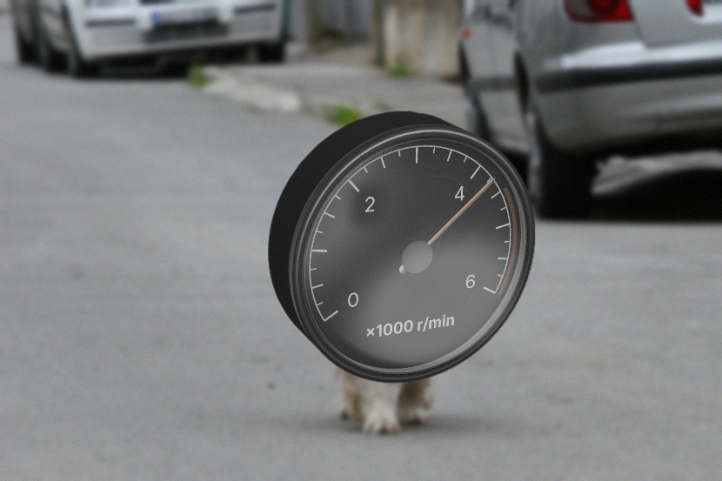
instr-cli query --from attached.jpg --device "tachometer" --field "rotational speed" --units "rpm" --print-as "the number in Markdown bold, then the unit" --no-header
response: **4250** rpm
